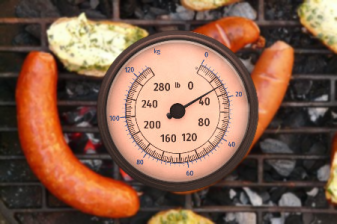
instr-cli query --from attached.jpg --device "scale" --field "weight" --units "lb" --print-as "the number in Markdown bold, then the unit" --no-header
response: **30** lb
